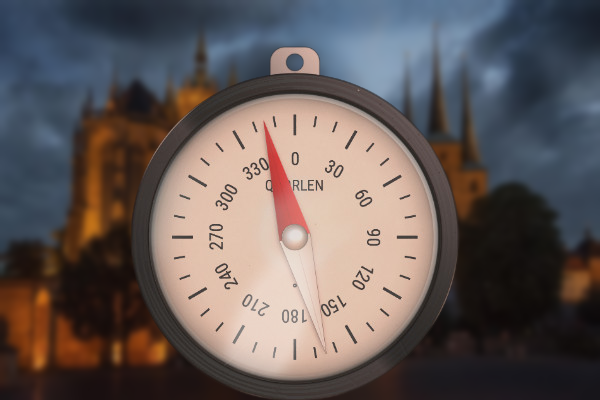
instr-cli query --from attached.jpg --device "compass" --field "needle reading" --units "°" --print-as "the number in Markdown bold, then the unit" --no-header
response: **345** °
